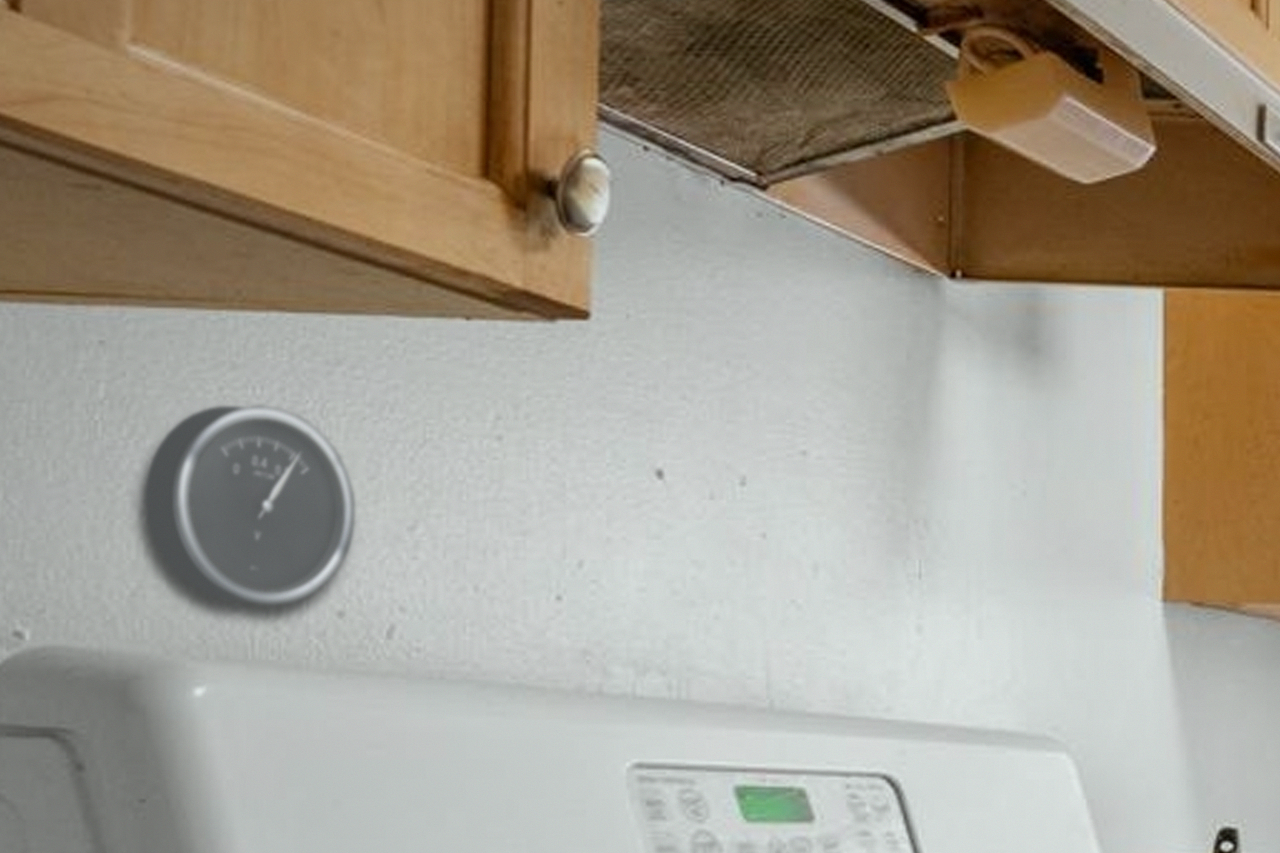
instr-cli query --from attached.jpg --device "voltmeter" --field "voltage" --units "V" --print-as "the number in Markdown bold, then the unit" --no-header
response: **0.8** V
